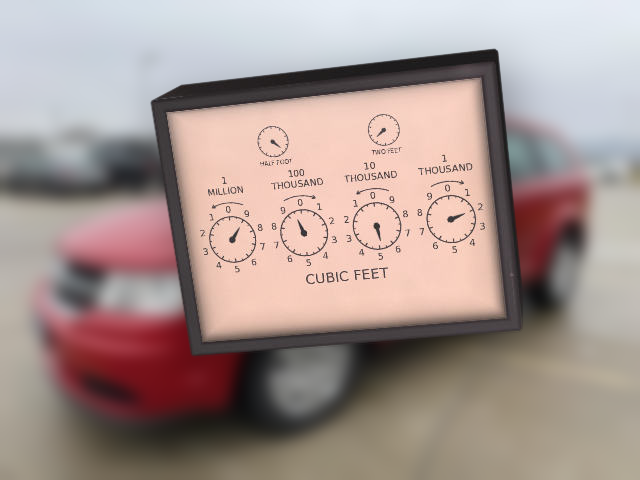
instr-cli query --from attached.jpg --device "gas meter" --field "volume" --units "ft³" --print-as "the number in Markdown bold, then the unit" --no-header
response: **895200** ft³
